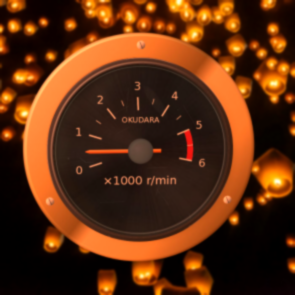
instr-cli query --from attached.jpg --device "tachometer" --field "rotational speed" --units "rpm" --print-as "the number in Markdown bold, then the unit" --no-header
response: **500** rpm
